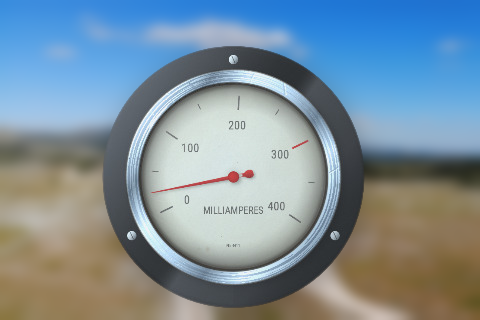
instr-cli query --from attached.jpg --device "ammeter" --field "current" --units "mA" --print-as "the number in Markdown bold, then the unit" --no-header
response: **25** mA
